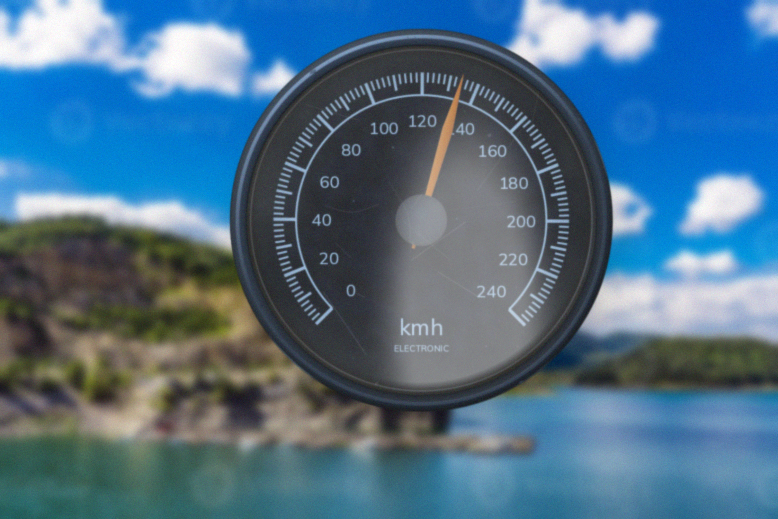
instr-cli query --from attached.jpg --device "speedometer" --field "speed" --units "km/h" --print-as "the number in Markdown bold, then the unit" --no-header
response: **134** km/h
